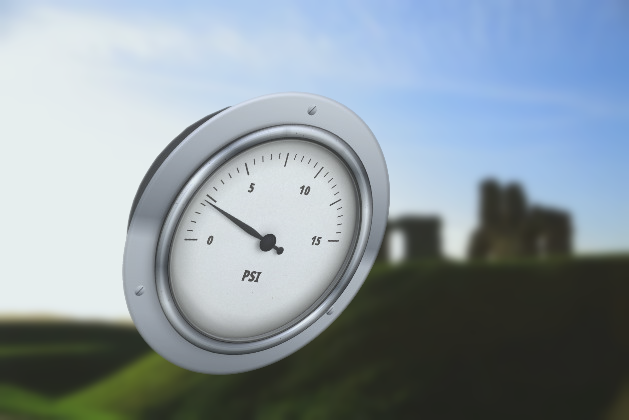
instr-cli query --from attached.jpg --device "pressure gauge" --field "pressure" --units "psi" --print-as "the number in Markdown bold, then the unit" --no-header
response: **2.25** psi
